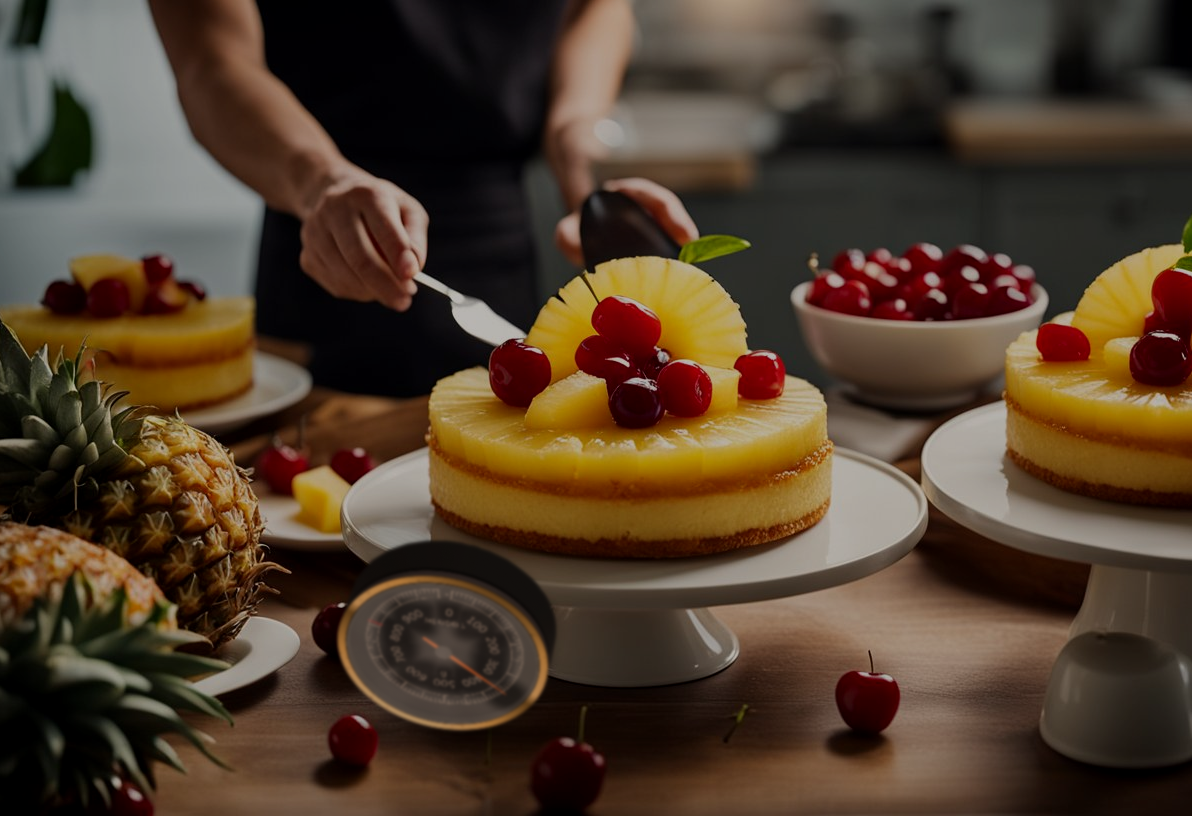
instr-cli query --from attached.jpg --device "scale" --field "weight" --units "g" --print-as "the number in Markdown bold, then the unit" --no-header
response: **350** g
